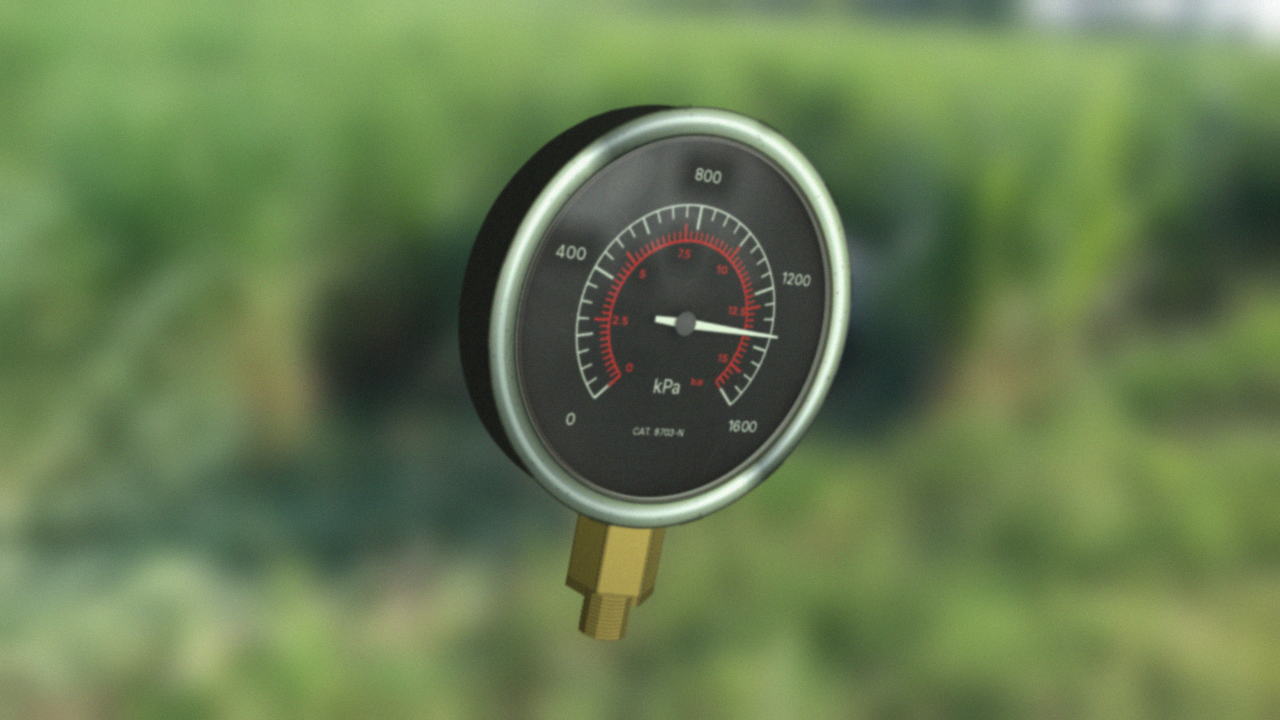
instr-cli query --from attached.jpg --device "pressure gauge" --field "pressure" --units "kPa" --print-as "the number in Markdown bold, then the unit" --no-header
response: **1350** kPa
